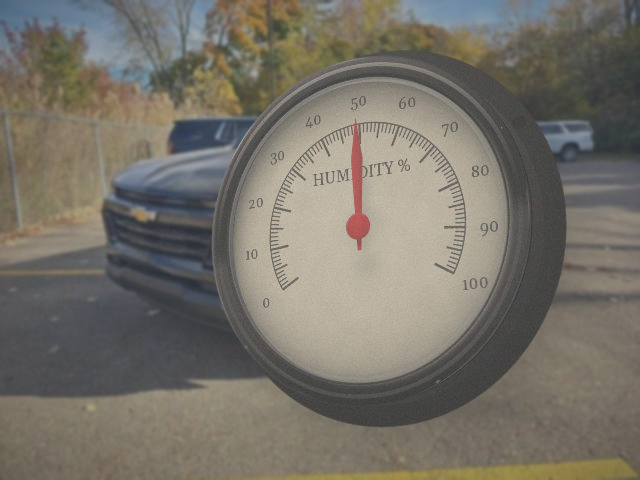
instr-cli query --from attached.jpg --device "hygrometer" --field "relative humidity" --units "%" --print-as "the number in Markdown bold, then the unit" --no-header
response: **50** %
